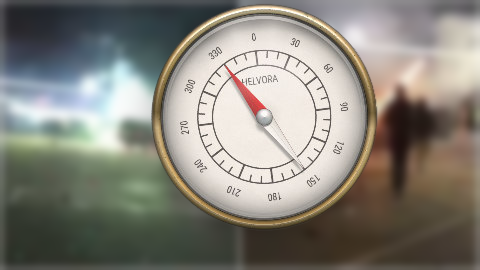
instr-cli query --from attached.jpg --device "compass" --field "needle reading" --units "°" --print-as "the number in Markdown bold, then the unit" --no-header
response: **330** °
